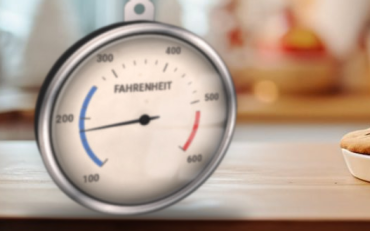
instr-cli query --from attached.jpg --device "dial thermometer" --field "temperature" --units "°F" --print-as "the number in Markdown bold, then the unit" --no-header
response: **180** °F
